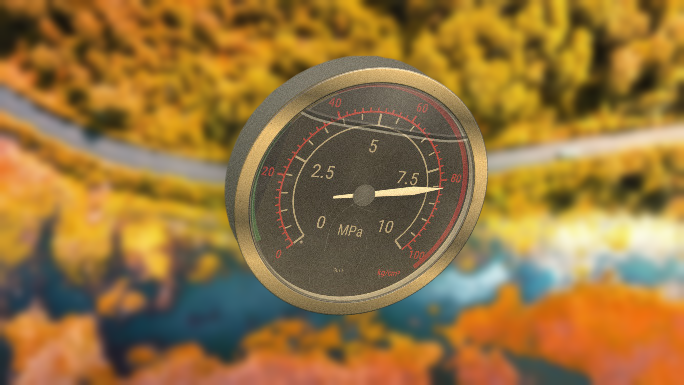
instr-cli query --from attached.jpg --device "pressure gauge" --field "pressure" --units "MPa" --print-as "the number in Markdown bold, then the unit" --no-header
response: **8** MPa
